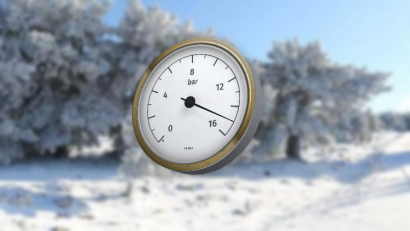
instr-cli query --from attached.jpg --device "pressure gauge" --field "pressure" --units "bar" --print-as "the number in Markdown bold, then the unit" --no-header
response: **15** bar
